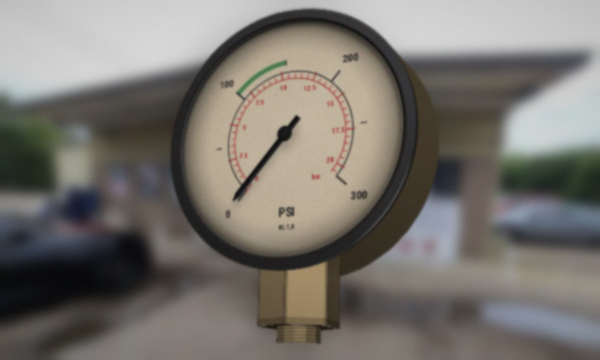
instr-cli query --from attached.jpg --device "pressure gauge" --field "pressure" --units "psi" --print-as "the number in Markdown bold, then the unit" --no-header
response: **0** psi
